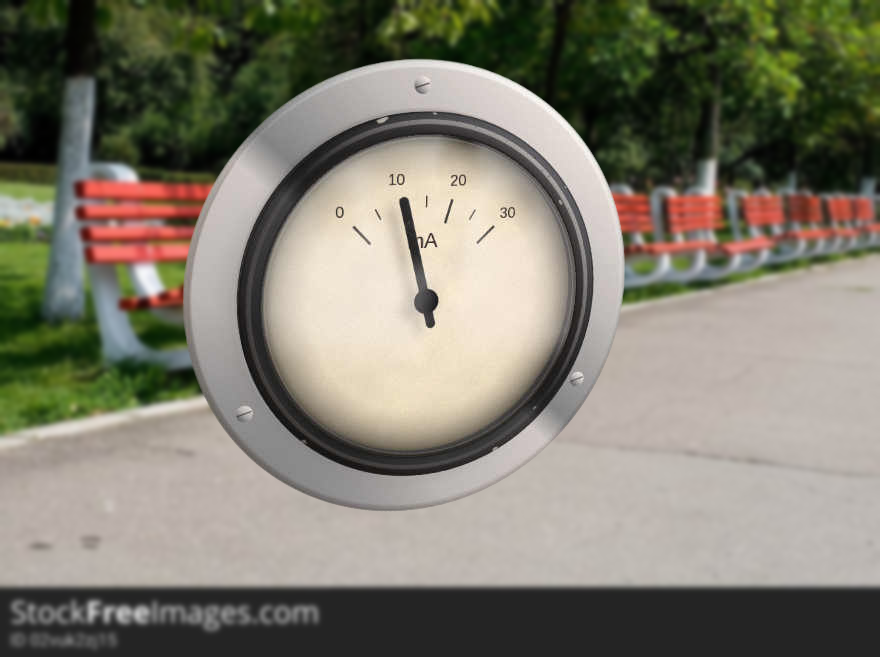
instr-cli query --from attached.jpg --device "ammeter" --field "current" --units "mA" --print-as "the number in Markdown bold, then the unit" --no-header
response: **10** mA
